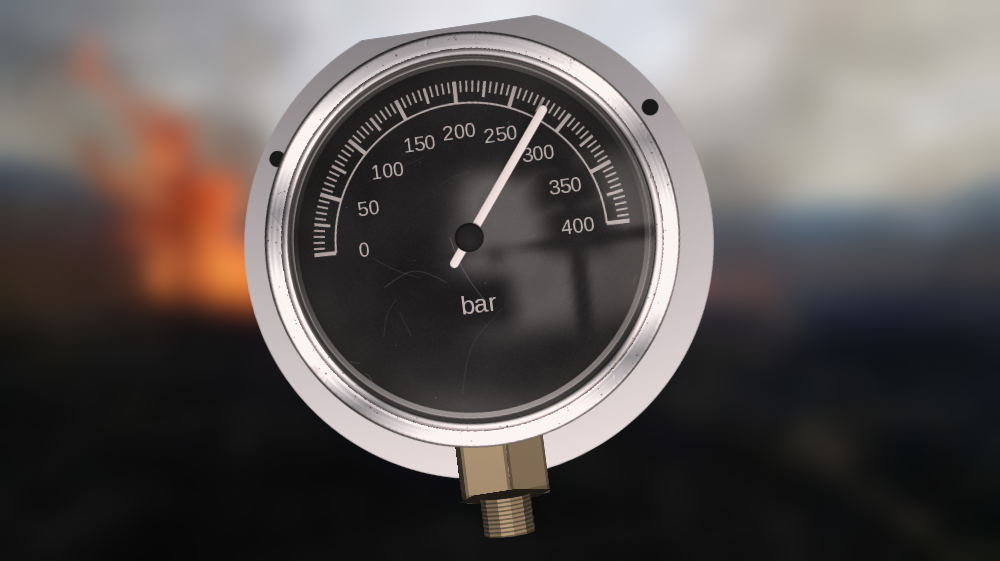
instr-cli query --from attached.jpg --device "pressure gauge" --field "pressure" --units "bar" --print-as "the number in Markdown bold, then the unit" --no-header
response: **280** bar
